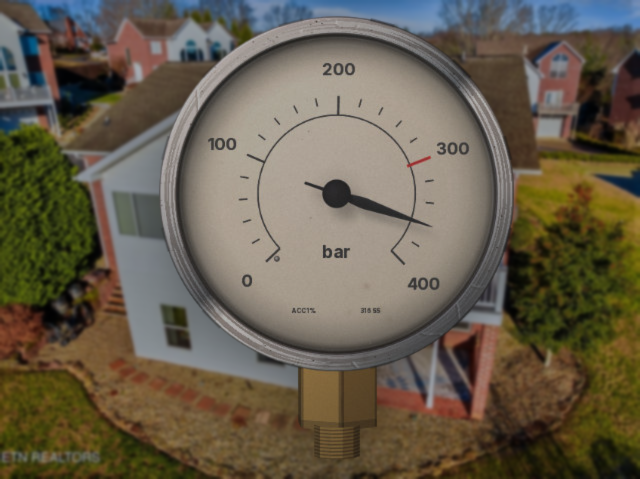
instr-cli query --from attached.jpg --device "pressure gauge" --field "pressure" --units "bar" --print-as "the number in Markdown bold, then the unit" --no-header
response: **360** bar
